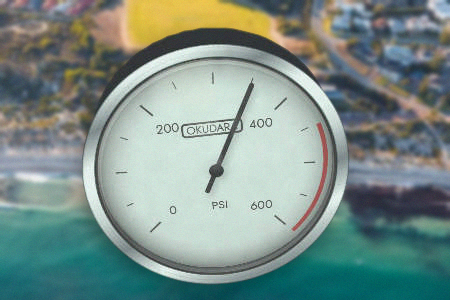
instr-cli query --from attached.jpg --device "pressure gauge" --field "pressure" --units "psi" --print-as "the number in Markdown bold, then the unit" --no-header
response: **350** psi
